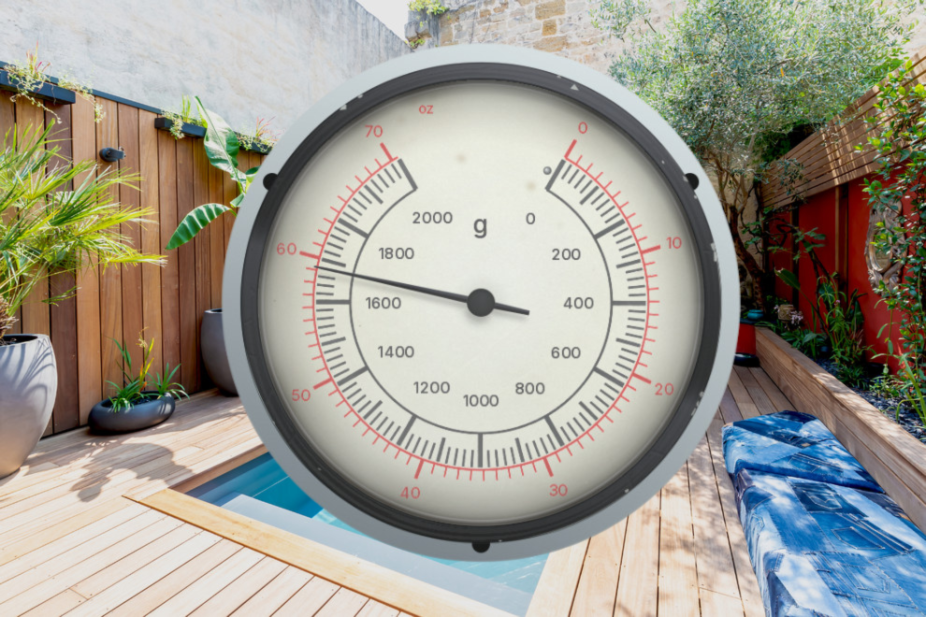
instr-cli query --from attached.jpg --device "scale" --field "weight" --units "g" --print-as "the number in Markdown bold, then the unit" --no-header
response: **1680** g
